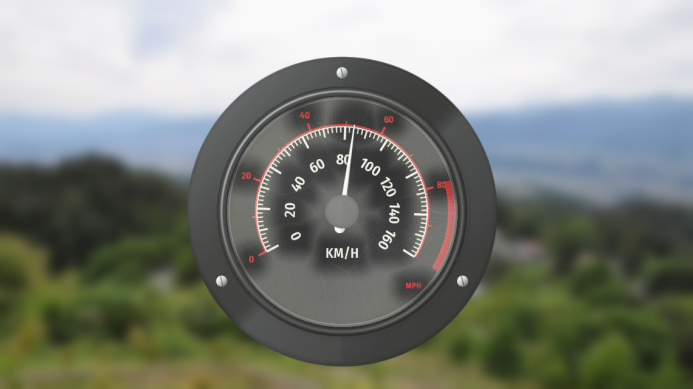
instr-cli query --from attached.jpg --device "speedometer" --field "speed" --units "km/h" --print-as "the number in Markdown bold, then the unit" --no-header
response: **84** km/h
